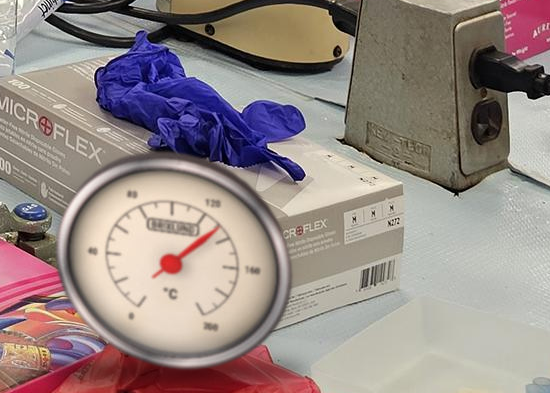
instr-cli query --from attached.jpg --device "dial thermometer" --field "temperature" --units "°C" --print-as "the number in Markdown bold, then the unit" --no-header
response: **130** °C
